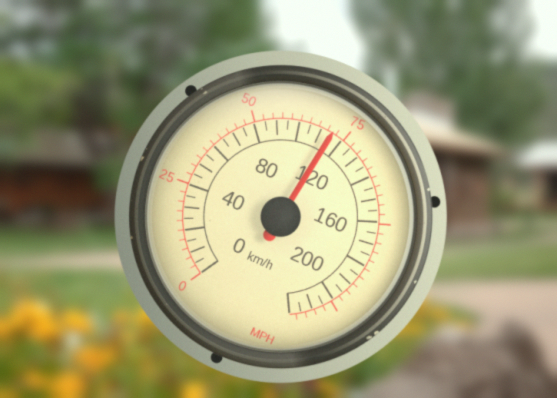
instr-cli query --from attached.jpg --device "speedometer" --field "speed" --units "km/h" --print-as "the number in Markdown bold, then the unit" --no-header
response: **115** km/h
